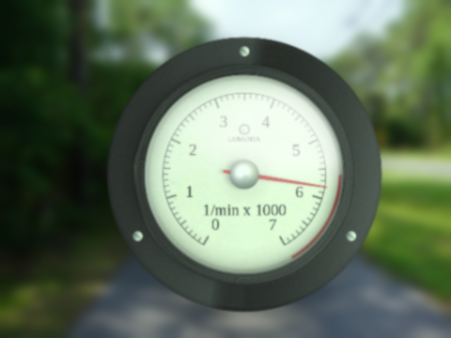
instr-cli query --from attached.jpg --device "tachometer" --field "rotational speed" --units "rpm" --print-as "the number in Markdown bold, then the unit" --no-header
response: **5800** rpm
